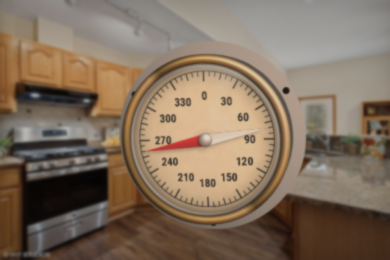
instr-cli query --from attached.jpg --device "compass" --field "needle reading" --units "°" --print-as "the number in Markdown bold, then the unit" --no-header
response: **260** °
